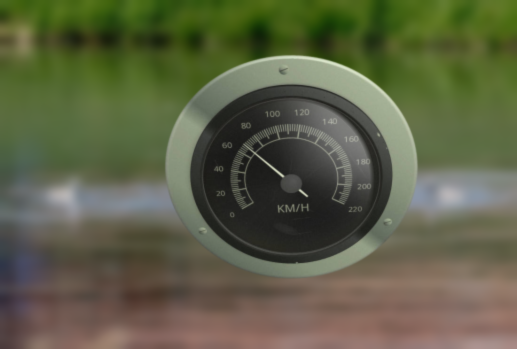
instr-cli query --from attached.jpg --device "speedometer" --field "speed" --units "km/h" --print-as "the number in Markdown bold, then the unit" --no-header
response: **70** km/h
